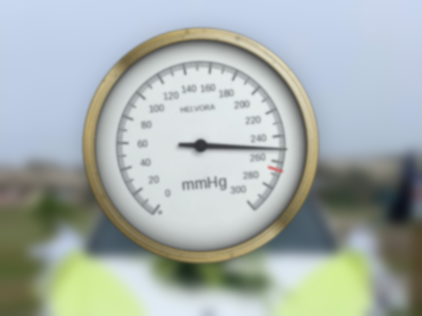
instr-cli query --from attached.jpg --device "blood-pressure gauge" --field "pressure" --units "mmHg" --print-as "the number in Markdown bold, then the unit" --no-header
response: **250** mmHg
